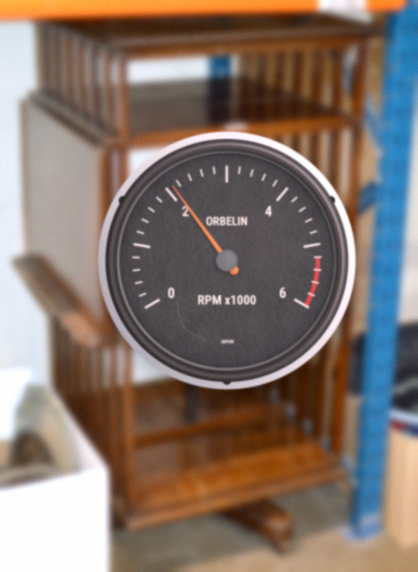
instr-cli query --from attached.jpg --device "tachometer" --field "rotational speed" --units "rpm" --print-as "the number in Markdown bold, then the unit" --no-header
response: **2100** rpm
